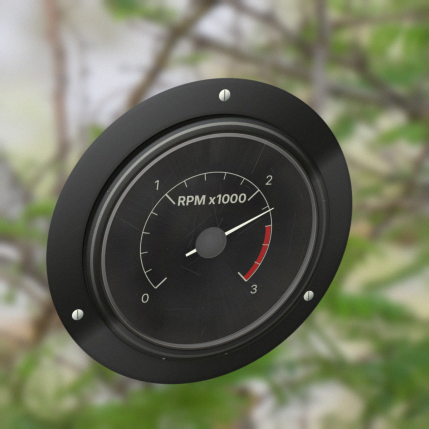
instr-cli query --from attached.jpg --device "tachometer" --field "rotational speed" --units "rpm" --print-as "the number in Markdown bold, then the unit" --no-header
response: **2200** rpm
